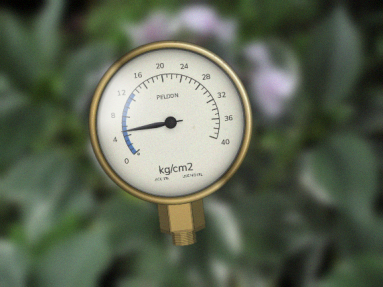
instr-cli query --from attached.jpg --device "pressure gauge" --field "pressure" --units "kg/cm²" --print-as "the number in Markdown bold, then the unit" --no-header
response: **5** kg/cm²
